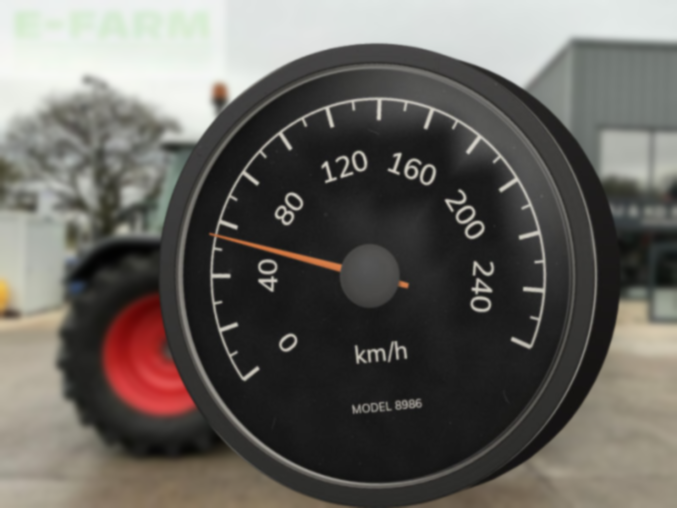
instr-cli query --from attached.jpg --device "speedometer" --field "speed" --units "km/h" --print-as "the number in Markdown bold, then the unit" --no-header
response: **55** km/h
